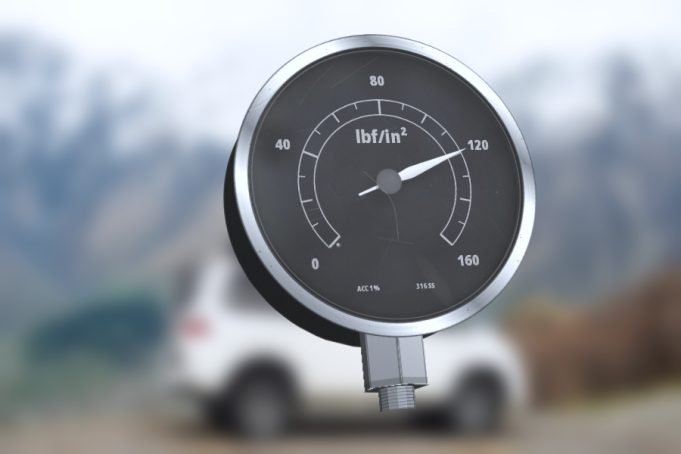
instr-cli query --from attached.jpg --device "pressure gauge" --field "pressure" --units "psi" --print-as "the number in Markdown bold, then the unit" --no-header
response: **120** psi
